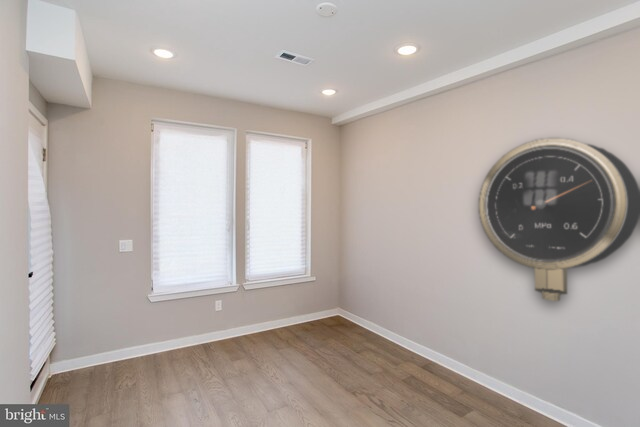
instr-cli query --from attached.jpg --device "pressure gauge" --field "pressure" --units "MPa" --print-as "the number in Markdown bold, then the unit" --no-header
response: **0.45** MPa
